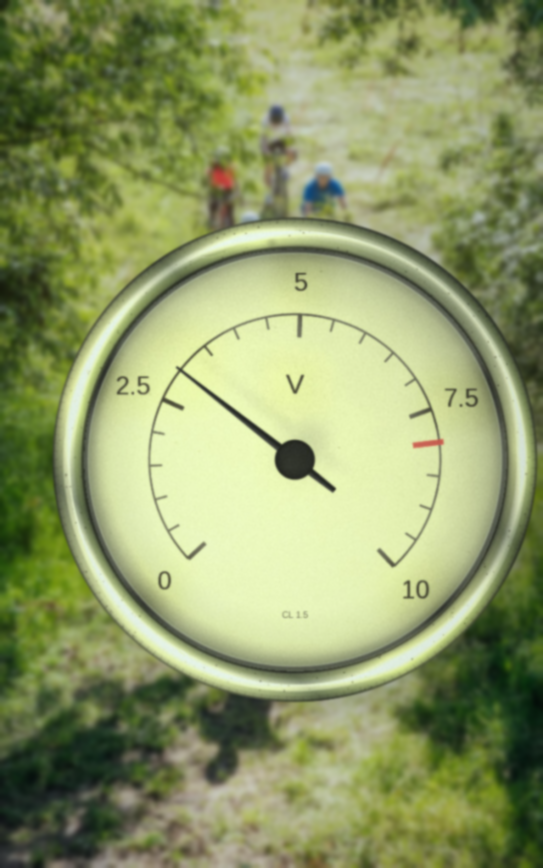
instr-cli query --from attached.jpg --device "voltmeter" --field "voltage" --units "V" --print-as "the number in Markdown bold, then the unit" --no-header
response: **3** V
